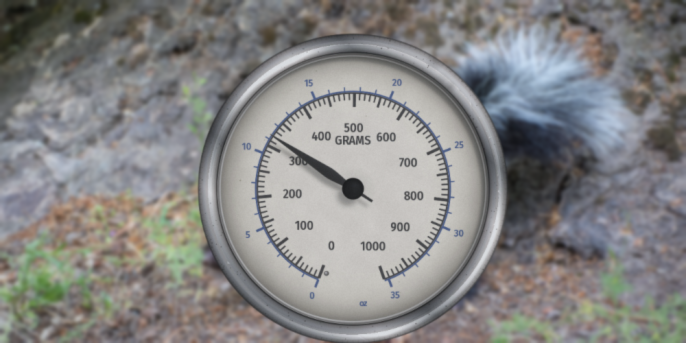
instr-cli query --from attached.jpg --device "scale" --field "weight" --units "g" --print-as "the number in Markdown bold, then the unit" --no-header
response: **320** g
